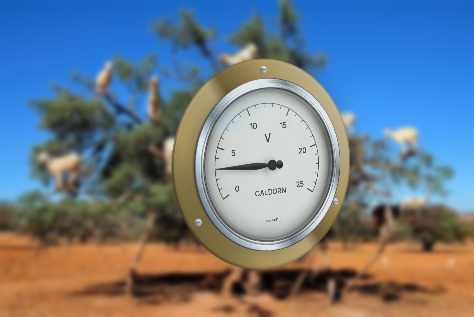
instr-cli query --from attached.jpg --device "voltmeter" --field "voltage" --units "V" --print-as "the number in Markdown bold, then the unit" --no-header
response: **3** V
